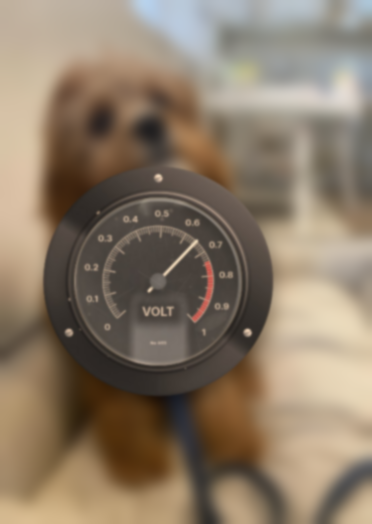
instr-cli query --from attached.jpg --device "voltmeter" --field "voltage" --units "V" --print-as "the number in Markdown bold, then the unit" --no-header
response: **0.65** V
